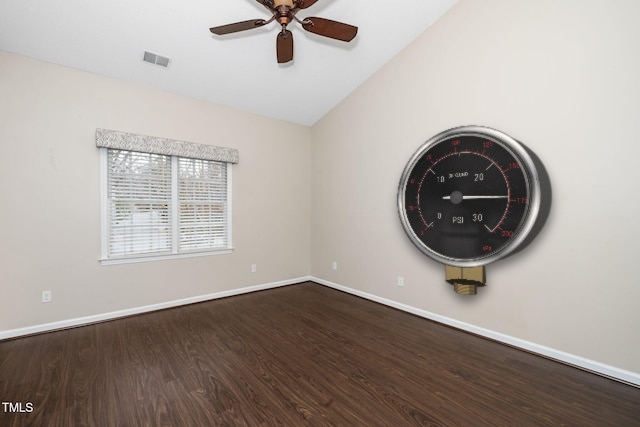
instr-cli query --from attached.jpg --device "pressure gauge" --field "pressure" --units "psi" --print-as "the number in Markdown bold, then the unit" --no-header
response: **25** psi
